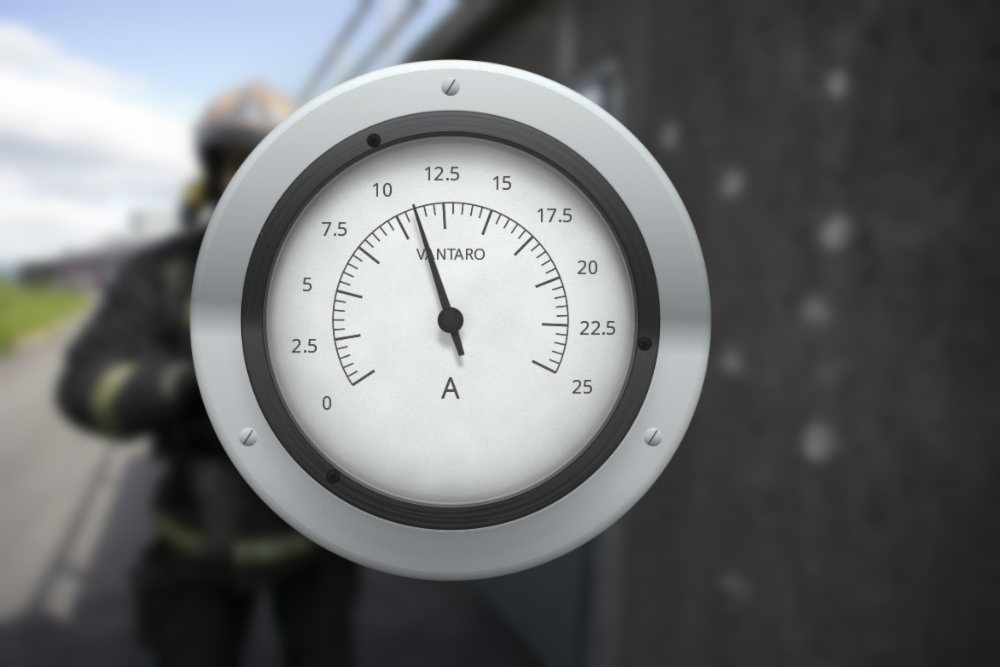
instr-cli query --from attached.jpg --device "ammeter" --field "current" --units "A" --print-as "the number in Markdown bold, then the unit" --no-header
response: **11** A
